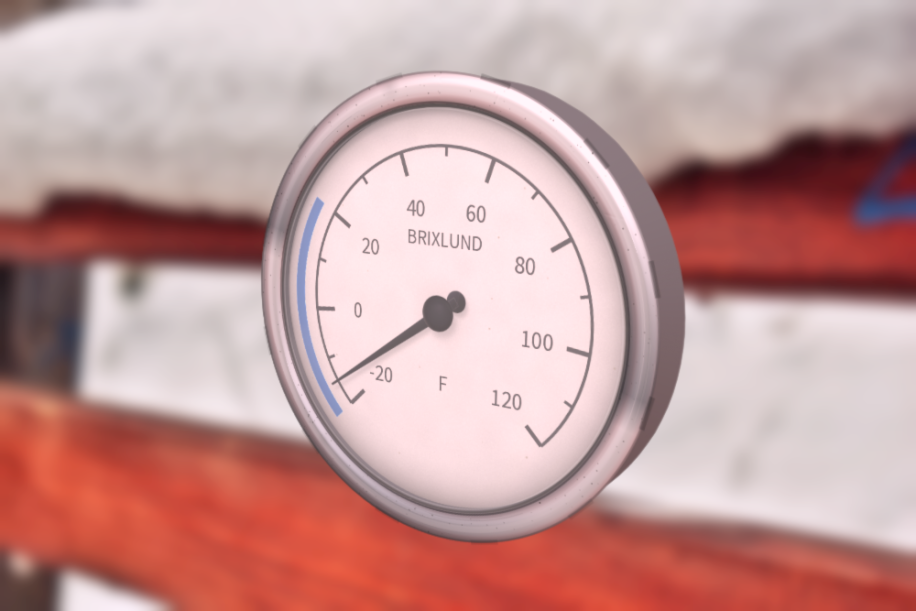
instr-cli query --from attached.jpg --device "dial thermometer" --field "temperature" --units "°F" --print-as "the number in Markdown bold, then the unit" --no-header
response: **-15** °F
